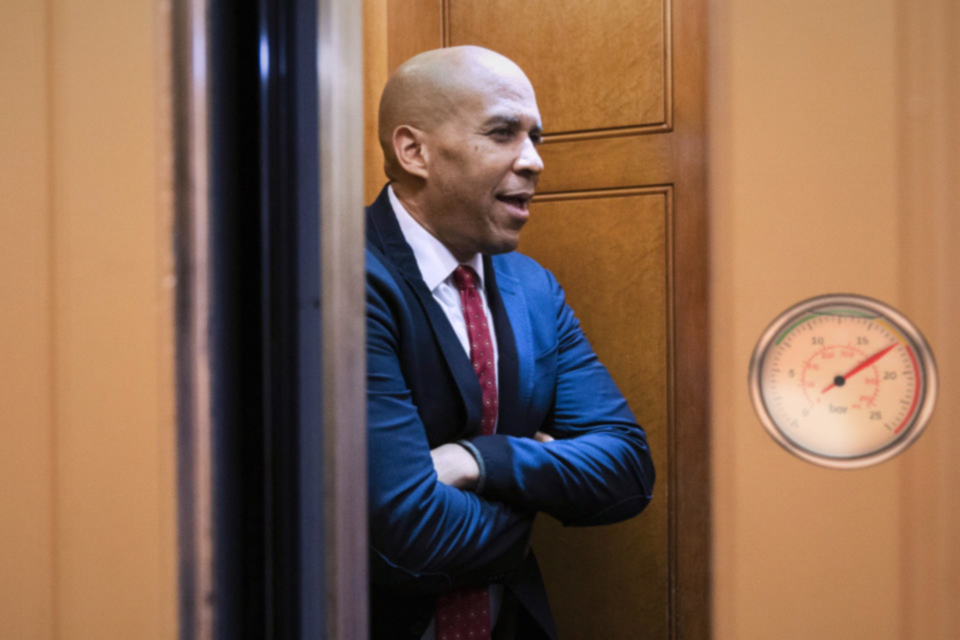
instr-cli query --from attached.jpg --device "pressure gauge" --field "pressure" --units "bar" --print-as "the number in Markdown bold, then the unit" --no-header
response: **17.5** bar
